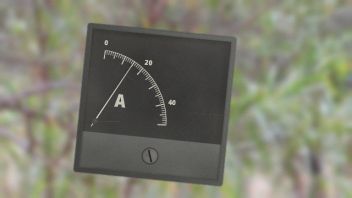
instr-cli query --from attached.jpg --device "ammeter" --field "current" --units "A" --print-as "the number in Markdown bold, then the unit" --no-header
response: **15** A
